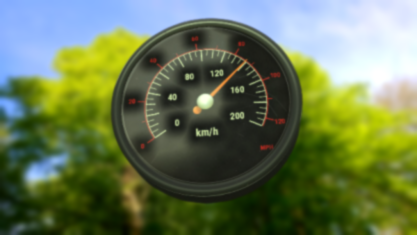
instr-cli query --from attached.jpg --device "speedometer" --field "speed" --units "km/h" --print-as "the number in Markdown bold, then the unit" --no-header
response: **140** km/h
